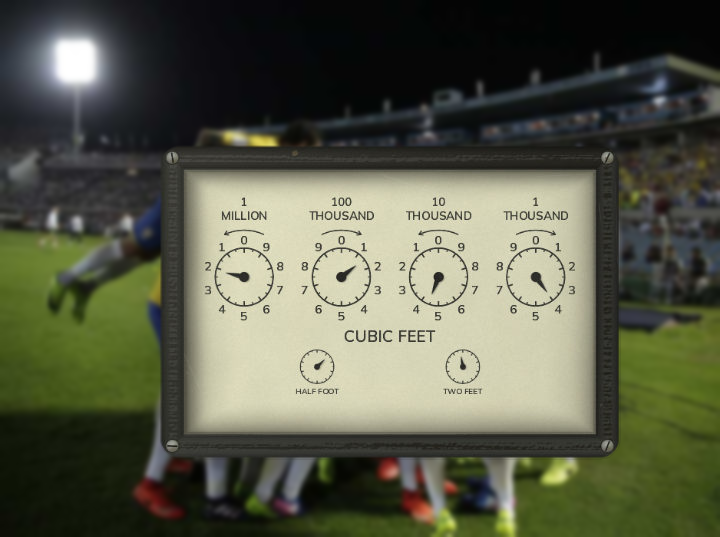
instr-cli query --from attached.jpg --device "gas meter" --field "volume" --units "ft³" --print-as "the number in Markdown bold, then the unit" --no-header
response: **214400** ft³
